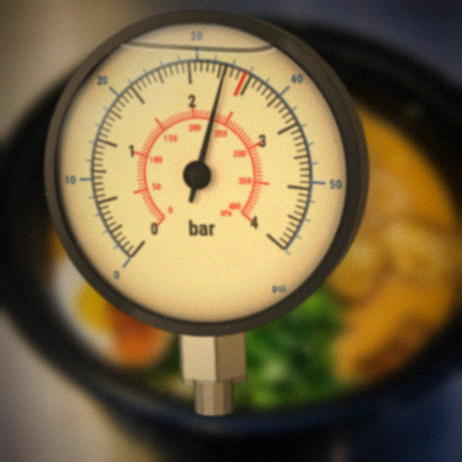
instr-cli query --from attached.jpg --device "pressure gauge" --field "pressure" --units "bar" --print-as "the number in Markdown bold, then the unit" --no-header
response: **2.3** bar
